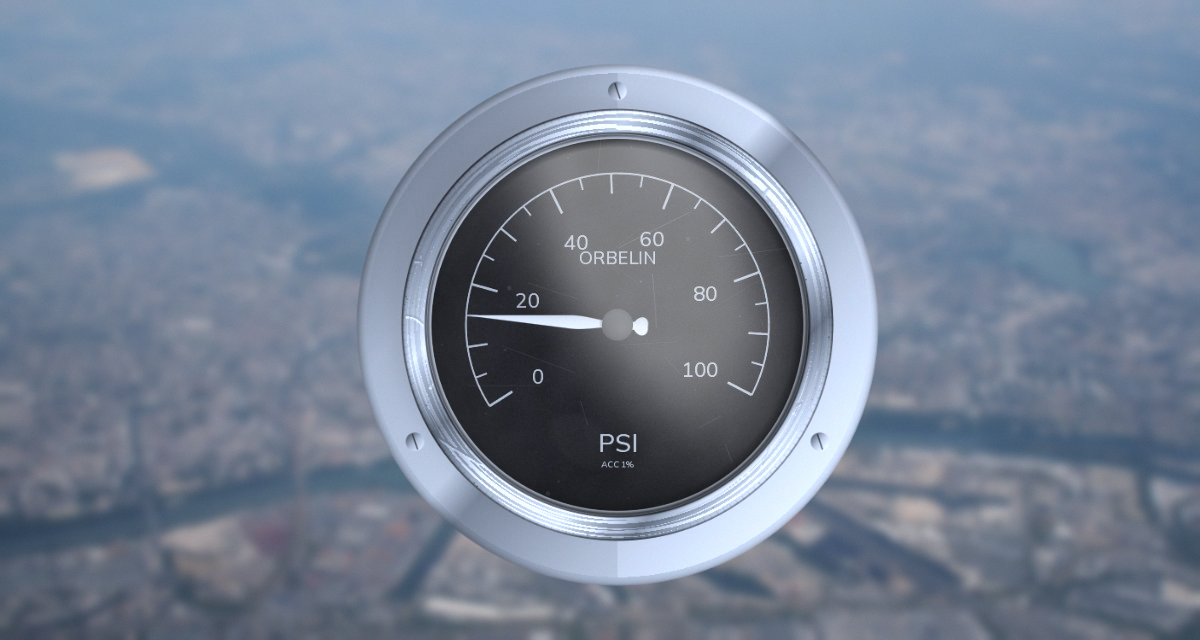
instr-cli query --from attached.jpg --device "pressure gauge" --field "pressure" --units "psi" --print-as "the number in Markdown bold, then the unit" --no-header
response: **15** psi
